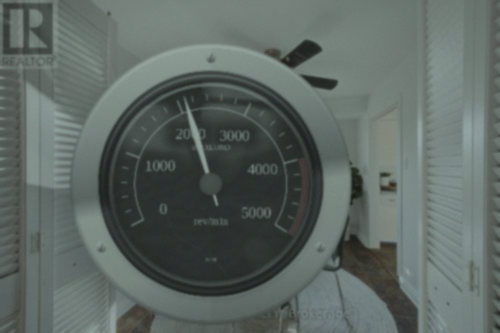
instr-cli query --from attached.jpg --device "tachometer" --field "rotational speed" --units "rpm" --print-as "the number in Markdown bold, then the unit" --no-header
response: **2100** rpm
